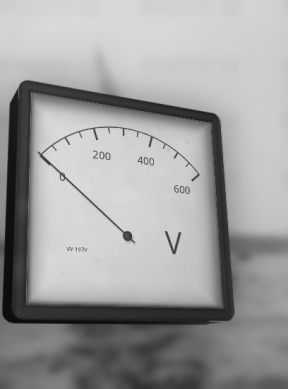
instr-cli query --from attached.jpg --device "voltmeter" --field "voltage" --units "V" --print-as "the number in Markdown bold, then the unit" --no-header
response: **0** V
